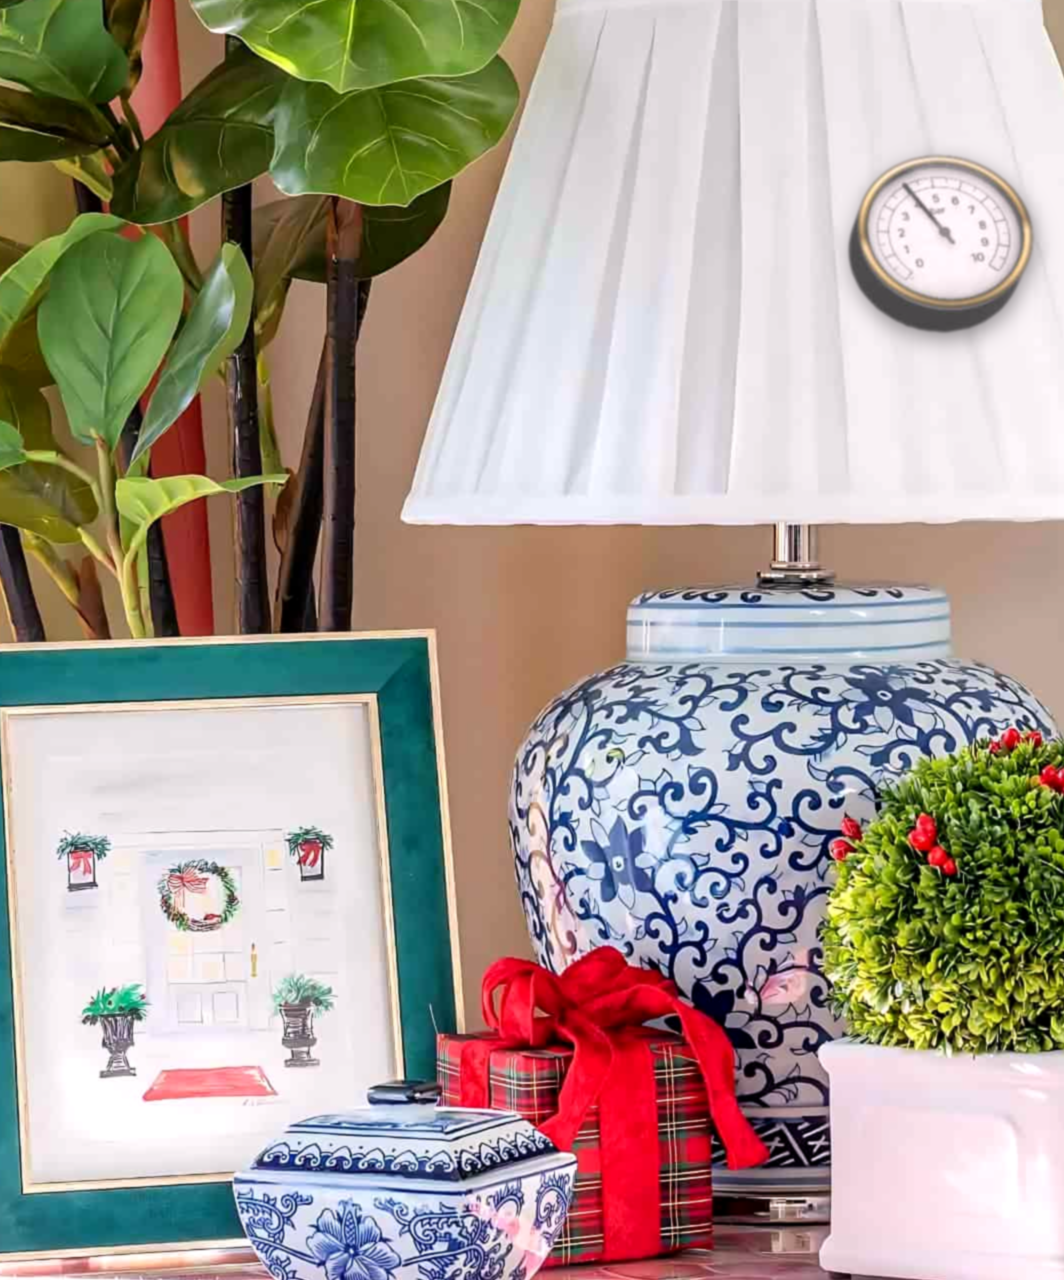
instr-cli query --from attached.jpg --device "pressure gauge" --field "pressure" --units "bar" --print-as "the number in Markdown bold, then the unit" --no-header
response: **4** bar
